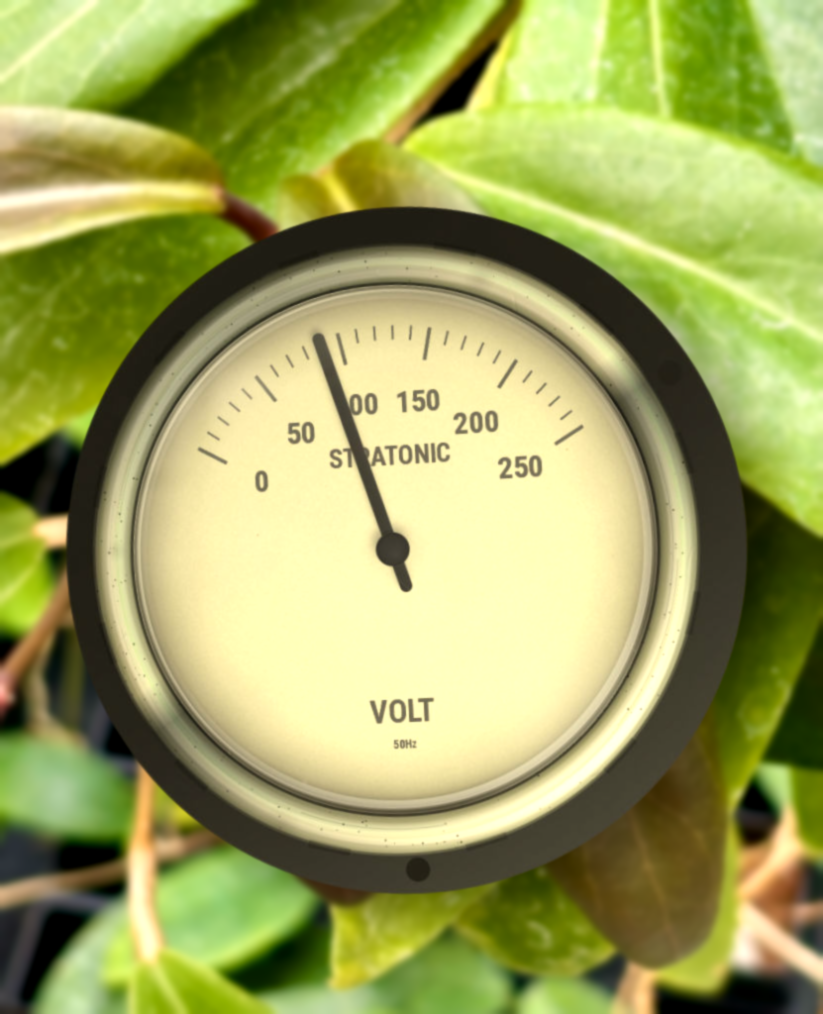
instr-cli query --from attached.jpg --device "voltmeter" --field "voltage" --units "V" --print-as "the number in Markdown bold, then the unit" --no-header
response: **90** V
